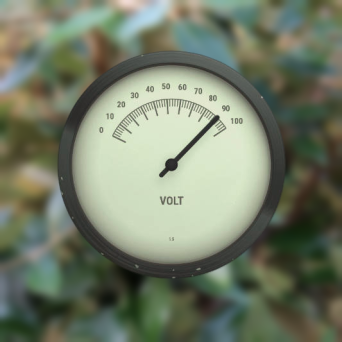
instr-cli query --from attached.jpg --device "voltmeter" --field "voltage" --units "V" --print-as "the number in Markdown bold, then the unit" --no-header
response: **90** V
